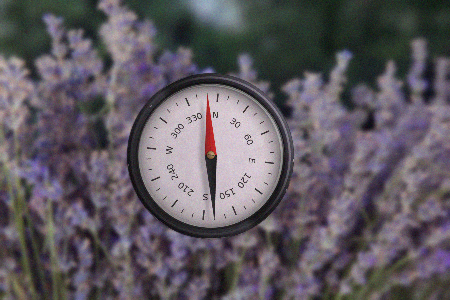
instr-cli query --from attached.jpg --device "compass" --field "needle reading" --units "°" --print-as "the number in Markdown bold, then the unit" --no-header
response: **350** °
